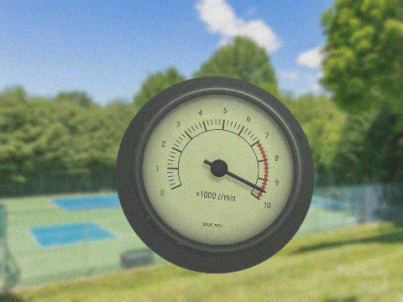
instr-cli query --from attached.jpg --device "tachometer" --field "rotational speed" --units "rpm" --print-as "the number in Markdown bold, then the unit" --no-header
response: **9600** rpm
